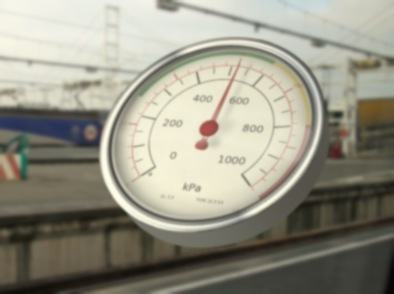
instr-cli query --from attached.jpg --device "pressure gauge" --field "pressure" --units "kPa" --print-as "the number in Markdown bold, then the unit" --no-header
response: **525** kPa
